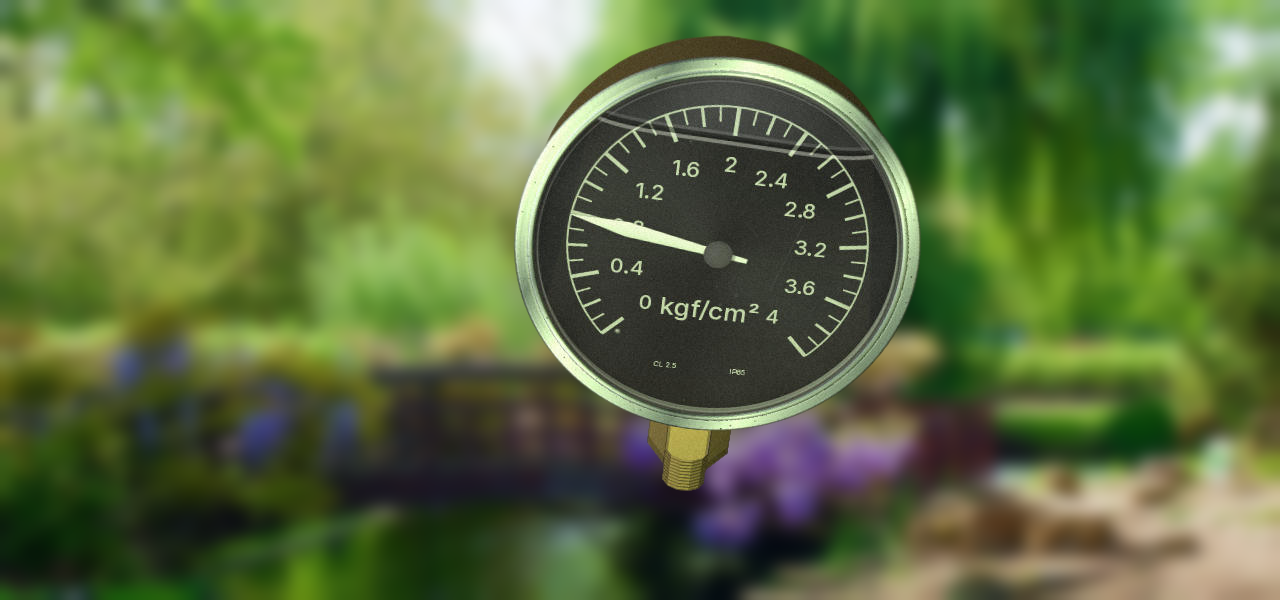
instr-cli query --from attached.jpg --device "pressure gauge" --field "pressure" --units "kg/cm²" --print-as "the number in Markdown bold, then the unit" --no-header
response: **0.8** kg/cm²
